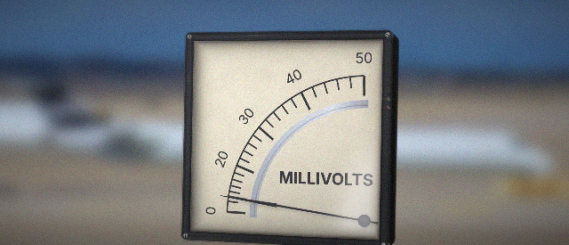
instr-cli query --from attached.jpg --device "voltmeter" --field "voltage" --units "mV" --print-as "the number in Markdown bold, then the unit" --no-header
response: **10** mV
